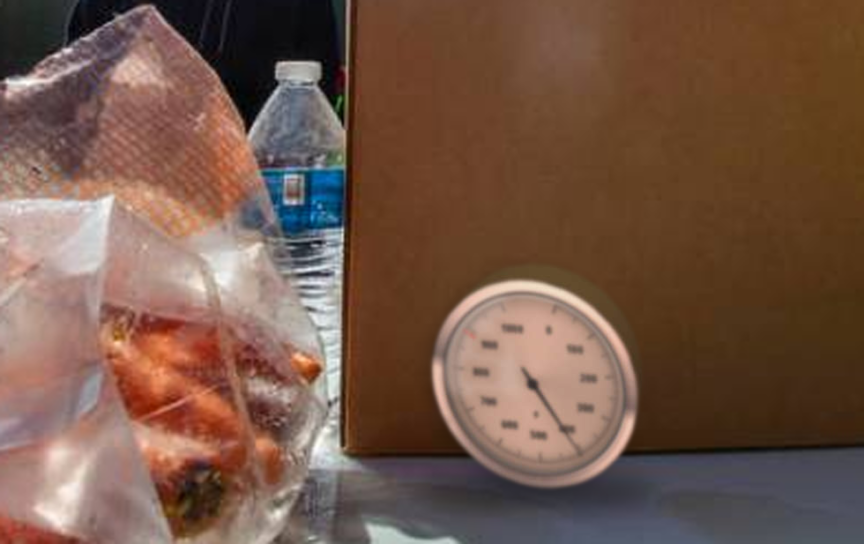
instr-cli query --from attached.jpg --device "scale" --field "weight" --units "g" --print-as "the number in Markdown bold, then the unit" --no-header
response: **400** g
